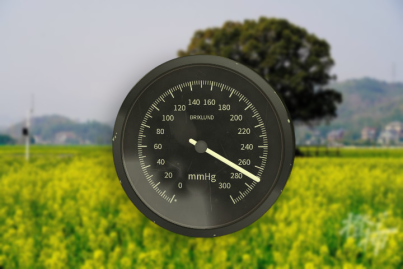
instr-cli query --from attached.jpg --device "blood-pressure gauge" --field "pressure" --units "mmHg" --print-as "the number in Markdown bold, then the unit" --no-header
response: **270** mmHg
